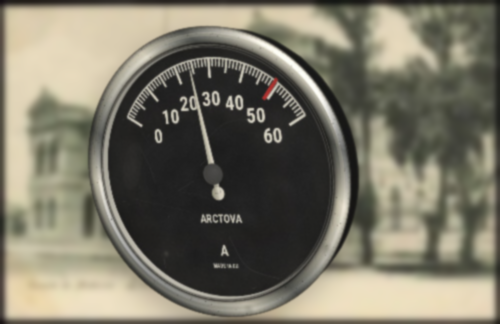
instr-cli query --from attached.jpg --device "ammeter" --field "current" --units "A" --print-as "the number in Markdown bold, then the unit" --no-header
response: **25** A
